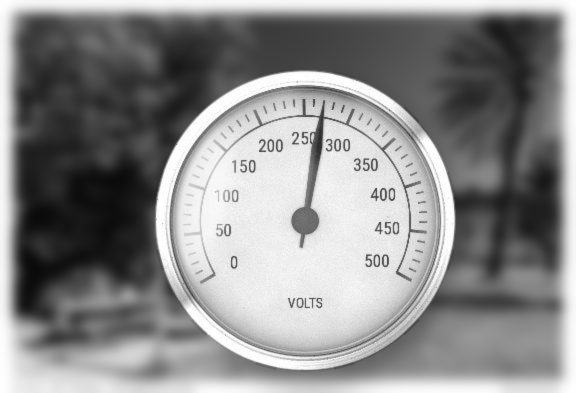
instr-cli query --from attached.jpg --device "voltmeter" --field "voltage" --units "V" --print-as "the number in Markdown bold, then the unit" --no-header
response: **270** V
